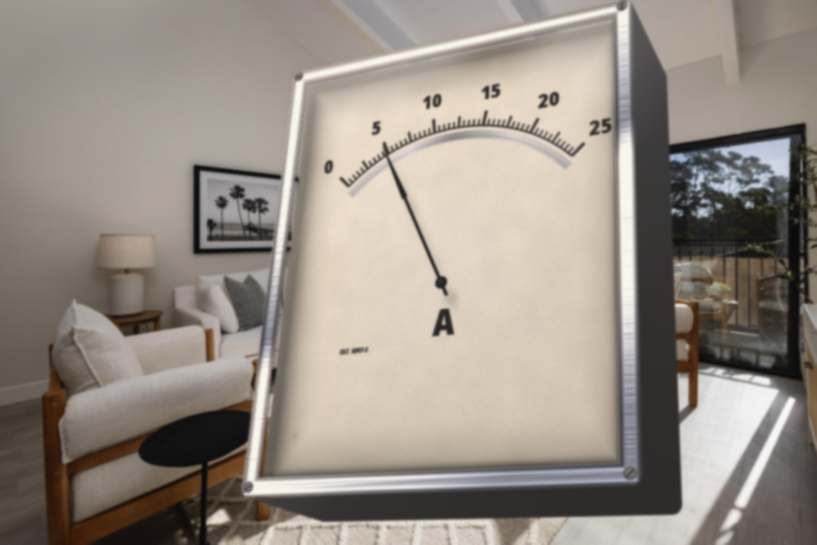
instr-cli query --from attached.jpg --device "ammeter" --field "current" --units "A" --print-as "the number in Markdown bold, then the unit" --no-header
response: **5** A
